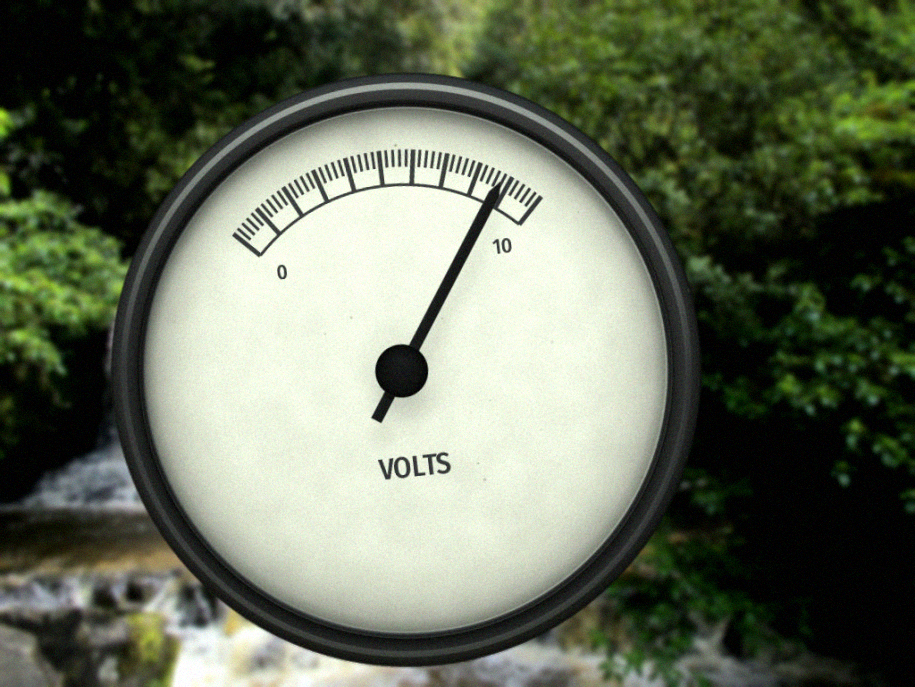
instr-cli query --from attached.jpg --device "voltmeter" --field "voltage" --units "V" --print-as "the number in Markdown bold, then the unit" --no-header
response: **8.8** V
